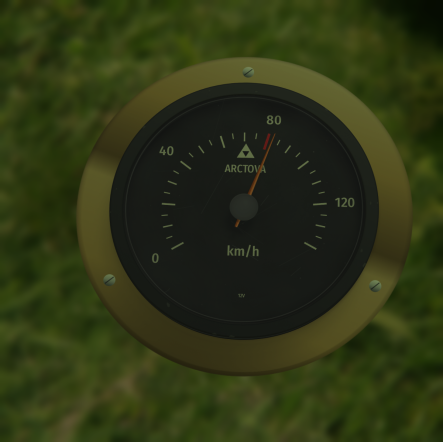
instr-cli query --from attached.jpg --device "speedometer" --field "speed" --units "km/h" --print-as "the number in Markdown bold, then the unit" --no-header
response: **82.5** km/h
